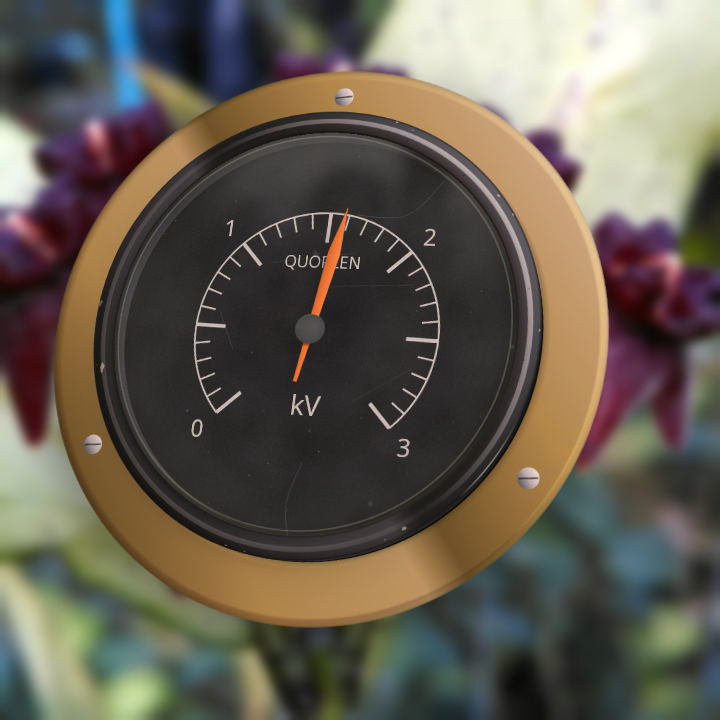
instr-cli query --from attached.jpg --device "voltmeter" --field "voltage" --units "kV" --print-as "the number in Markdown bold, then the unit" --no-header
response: **1.6** kV
